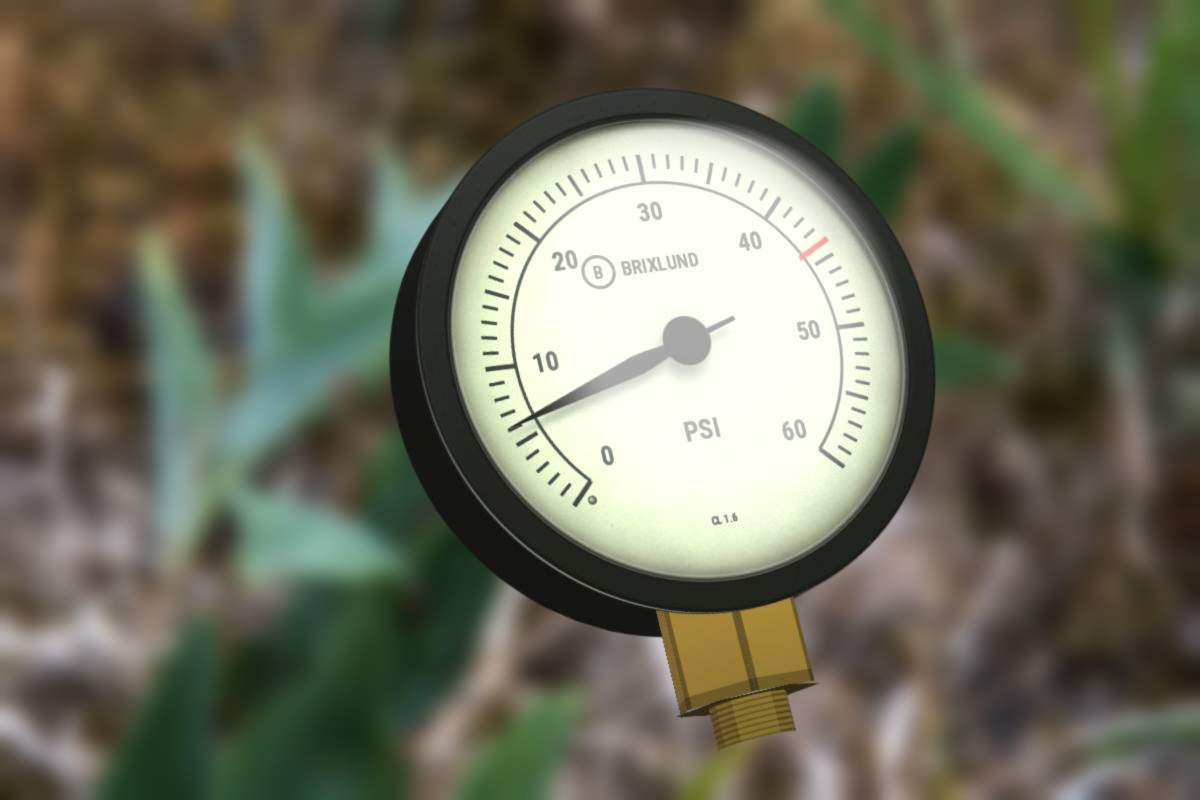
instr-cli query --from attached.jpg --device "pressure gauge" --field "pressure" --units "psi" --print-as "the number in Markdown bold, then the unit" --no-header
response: **6** psi
